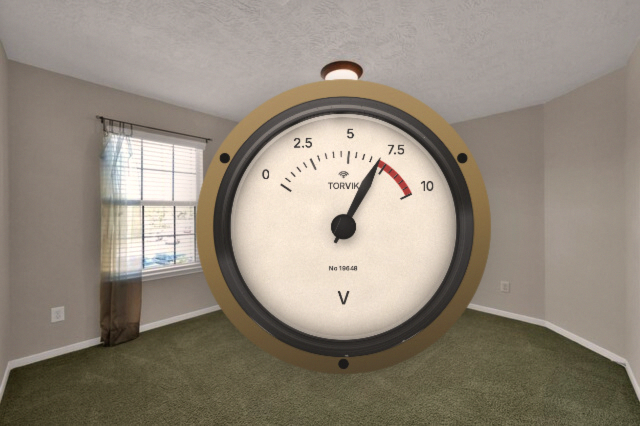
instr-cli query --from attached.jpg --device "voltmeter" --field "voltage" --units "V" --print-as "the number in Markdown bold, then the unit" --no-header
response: **7** V
